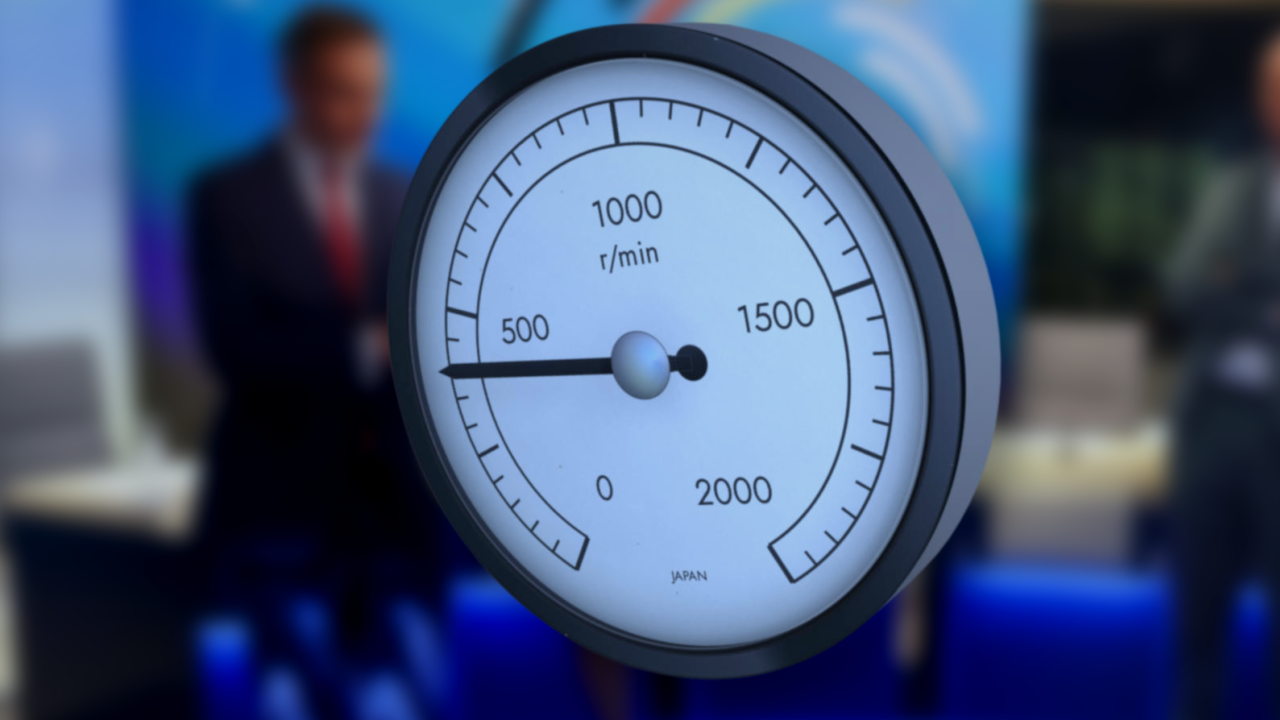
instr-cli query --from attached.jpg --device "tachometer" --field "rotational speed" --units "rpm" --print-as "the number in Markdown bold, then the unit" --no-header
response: **400** rpm
